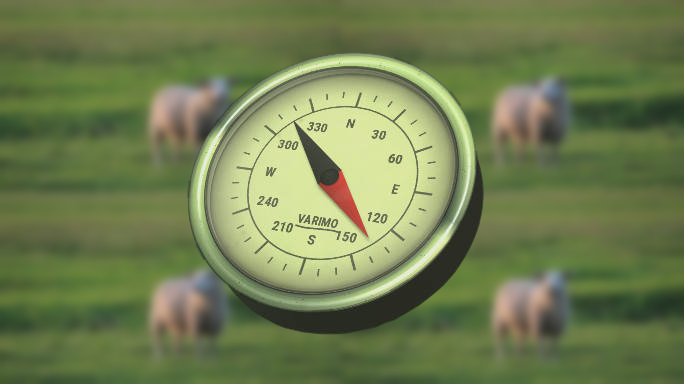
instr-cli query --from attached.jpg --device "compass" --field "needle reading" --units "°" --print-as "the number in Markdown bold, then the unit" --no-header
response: **135** °
